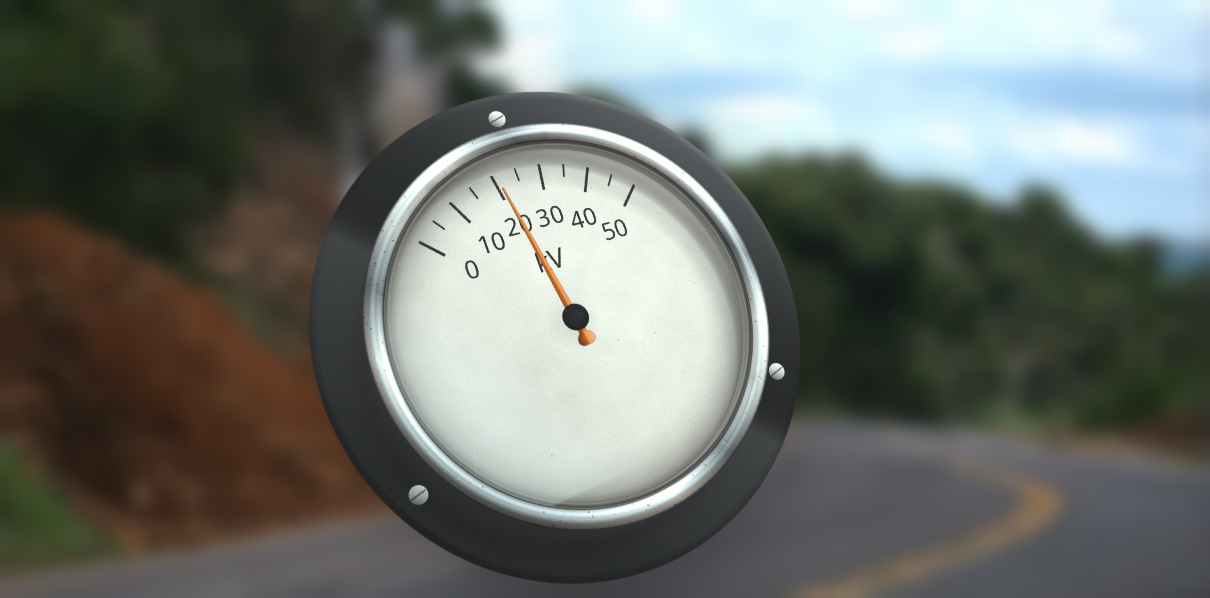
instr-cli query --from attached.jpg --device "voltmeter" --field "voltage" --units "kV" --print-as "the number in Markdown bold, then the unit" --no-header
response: **20** kV
